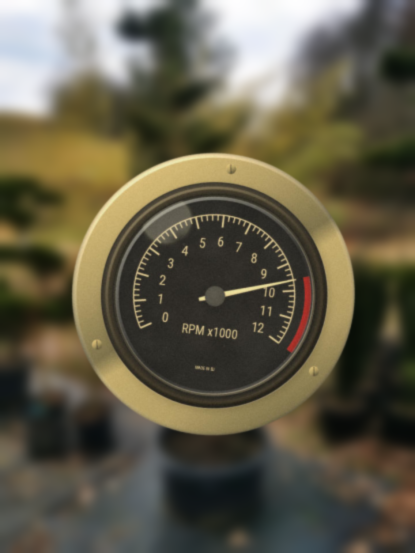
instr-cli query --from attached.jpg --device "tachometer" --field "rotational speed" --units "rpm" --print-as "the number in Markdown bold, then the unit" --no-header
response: **9600** rpm
